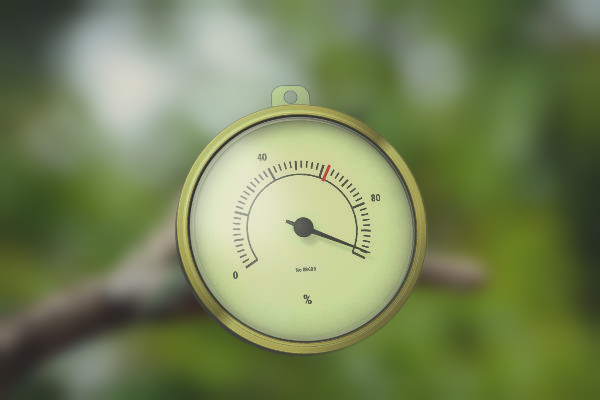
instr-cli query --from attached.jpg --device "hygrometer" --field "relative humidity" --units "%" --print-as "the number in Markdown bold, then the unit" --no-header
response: **98** %
